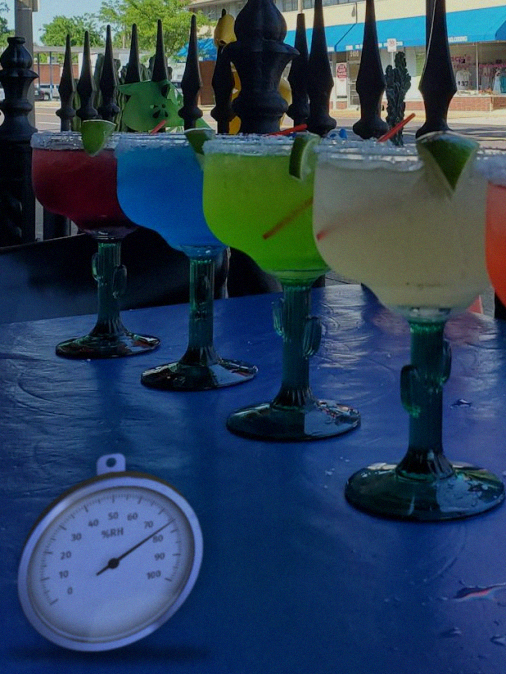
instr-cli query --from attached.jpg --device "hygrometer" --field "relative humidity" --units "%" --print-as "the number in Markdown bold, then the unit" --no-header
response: **75** %
